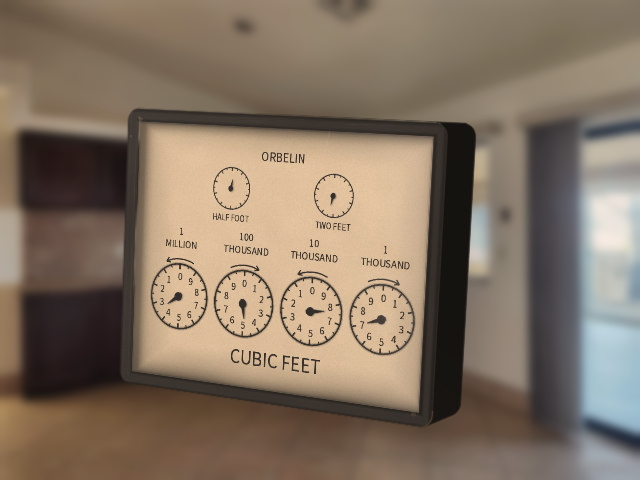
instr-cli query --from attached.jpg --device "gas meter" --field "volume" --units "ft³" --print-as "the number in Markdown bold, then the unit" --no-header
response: **347700** ft³
